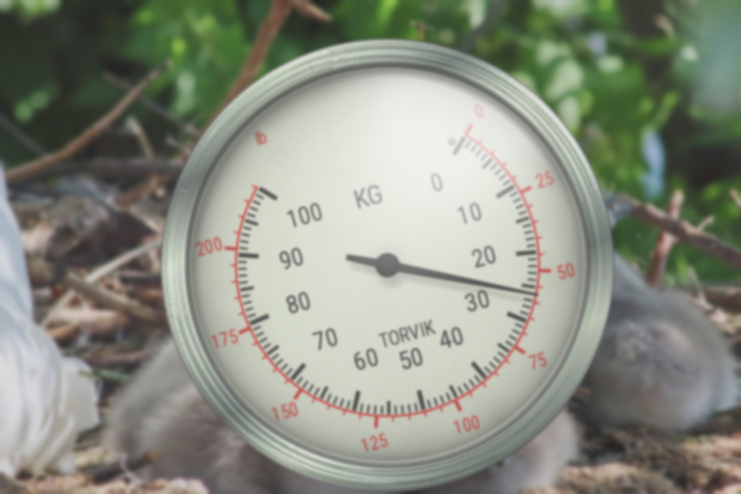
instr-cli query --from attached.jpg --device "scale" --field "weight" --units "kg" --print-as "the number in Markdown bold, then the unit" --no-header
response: **26** kg
